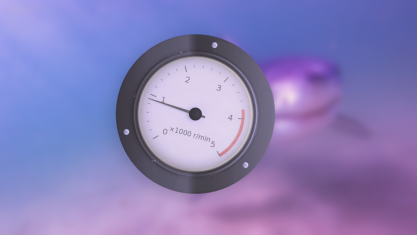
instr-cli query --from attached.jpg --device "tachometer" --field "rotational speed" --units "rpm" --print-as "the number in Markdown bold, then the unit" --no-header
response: **900** rpm
